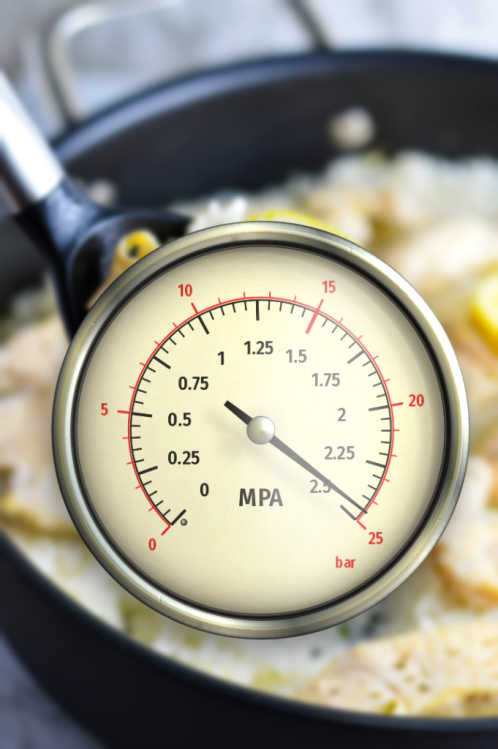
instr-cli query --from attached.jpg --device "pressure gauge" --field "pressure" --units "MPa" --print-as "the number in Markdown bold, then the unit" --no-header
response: **2.45** MPa
